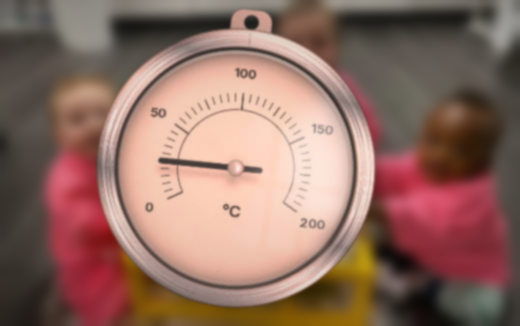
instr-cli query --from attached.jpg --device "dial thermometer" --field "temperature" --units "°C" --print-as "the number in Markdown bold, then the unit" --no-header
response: **25** °C
